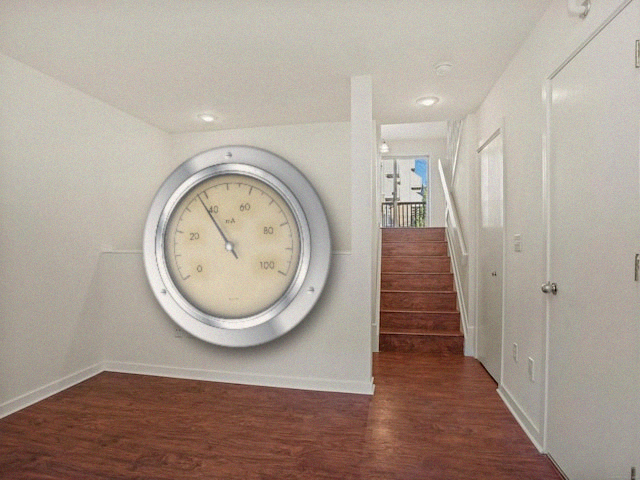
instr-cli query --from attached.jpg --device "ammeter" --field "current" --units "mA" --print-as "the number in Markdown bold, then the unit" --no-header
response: **37.5** mA
